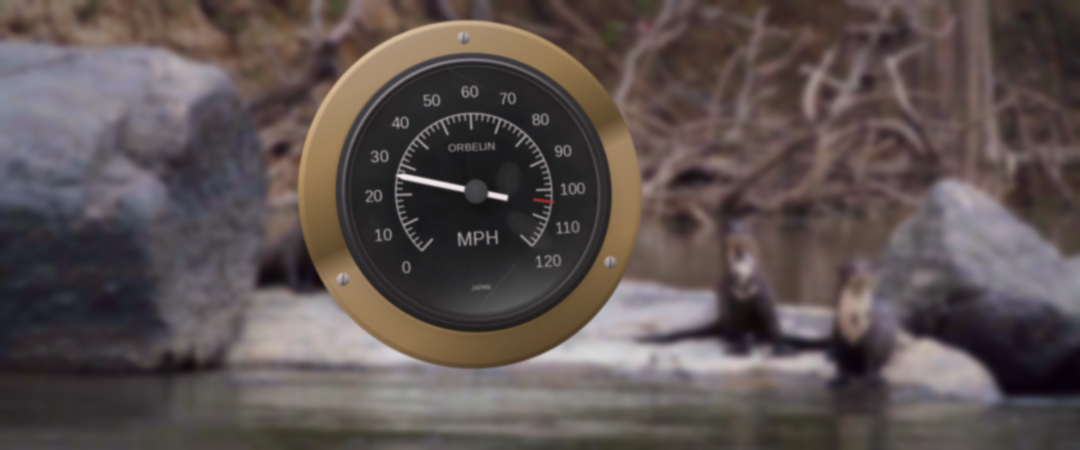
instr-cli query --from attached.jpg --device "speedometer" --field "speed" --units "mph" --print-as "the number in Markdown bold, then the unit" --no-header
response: **26** mph
